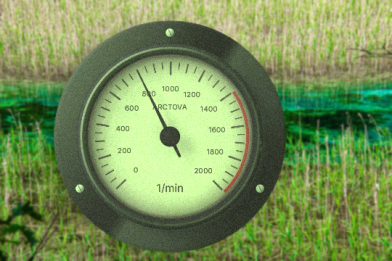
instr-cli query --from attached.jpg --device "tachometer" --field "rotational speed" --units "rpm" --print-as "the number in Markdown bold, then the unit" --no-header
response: **800** rpm
